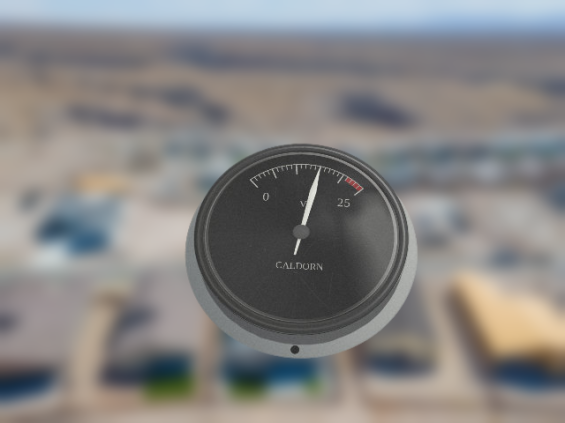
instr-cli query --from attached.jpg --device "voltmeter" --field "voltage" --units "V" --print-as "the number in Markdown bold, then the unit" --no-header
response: **15** V
